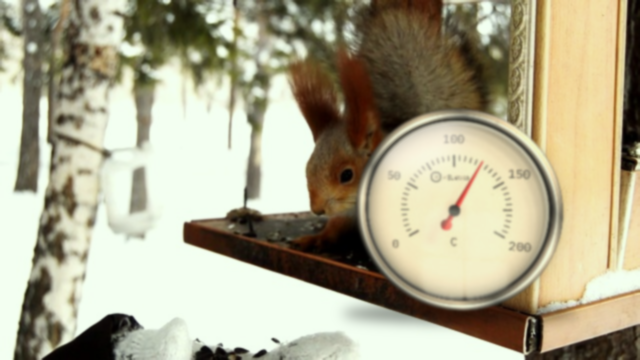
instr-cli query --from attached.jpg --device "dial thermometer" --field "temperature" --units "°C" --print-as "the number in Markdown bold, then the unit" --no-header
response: **125** °C
